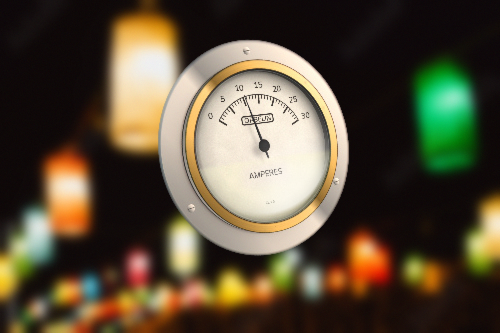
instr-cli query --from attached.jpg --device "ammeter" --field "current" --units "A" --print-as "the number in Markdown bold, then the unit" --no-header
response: **10** A
